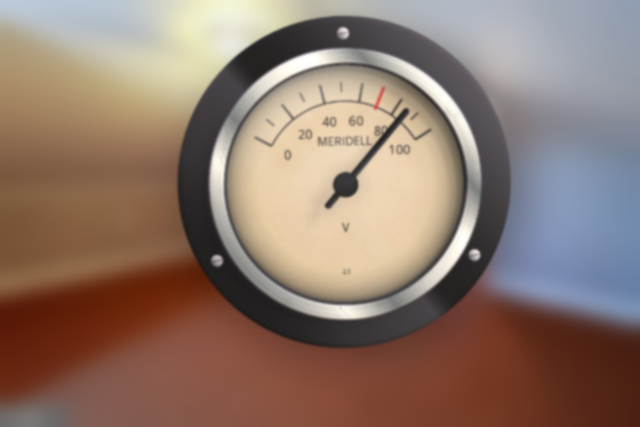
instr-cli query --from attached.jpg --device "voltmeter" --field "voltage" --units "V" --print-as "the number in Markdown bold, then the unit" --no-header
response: **85** V
